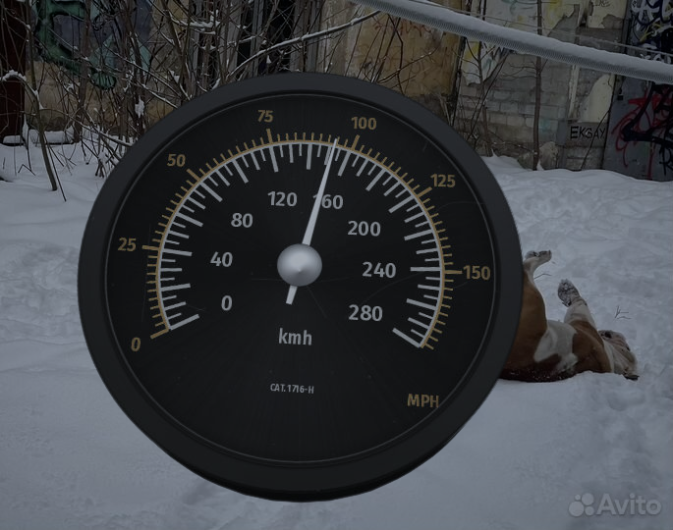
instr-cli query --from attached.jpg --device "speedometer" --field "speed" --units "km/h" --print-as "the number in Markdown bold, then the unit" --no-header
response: **152.5** km/h
